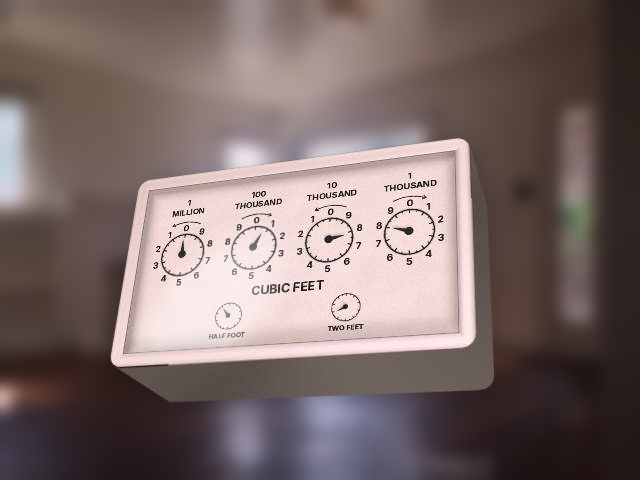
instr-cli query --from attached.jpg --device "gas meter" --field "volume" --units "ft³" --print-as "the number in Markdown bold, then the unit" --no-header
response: **7800** ft³
